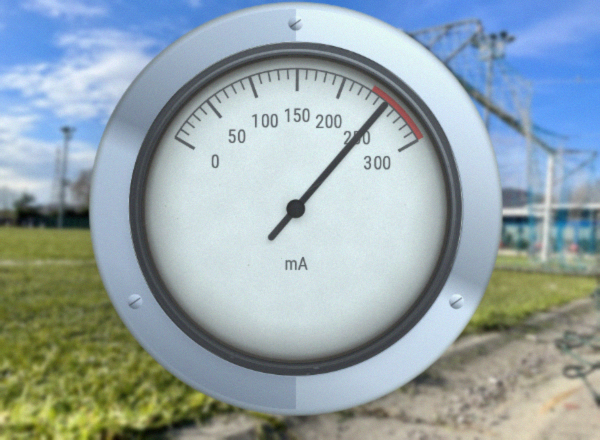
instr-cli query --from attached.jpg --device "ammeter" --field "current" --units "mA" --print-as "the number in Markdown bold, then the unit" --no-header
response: **250** mA
